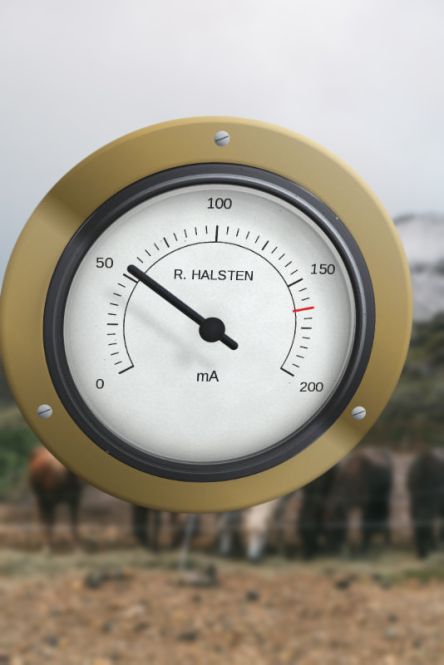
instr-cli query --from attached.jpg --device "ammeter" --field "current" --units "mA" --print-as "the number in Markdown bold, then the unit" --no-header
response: **55** mA
